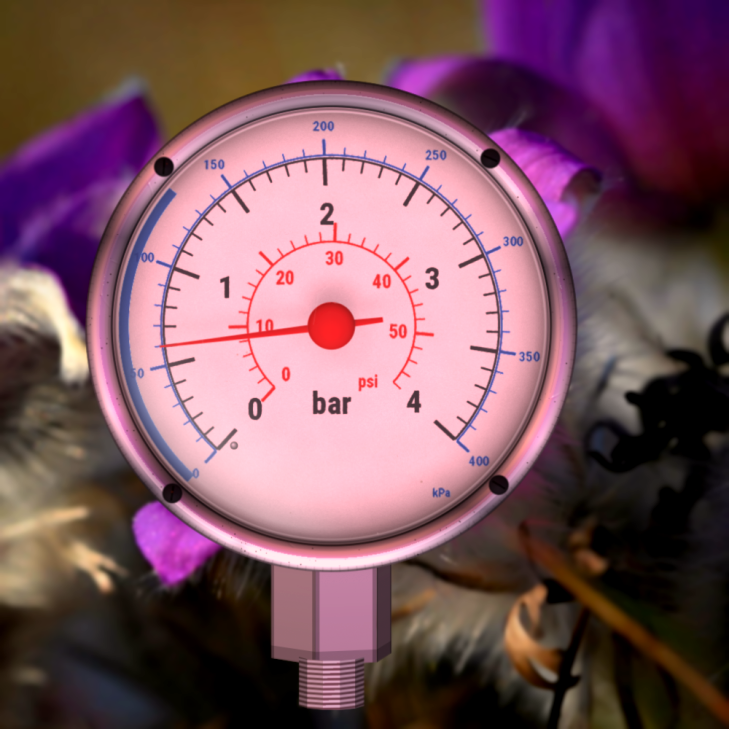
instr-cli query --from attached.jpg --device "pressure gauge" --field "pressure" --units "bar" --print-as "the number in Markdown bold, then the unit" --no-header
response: **0.6** bar
